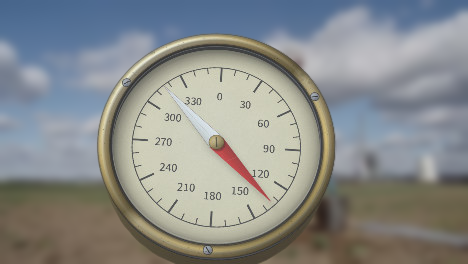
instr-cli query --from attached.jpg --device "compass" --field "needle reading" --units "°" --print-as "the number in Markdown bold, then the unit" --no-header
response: **135** °
